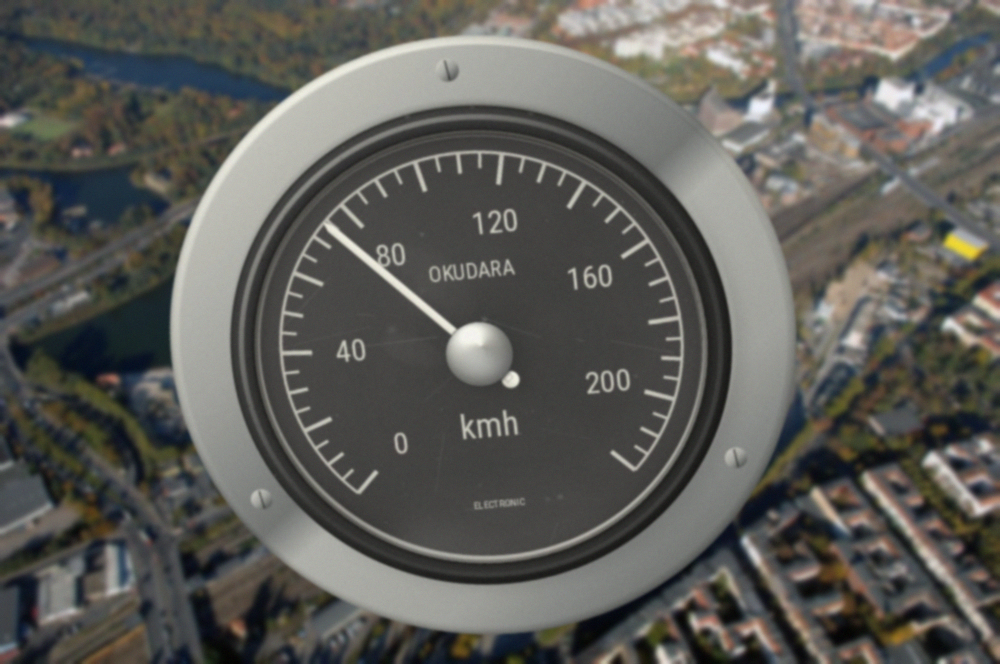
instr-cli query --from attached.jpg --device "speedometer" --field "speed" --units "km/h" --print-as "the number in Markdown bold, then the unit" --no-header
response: **75** km/h
